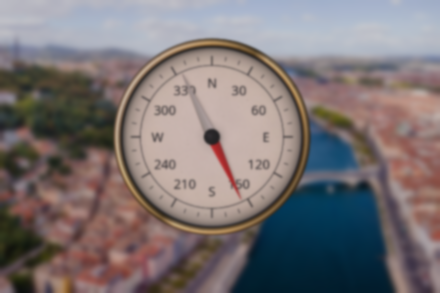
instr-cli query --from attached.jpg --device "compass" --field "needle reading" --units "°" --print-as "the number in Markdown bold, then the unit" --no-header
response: **155** °
